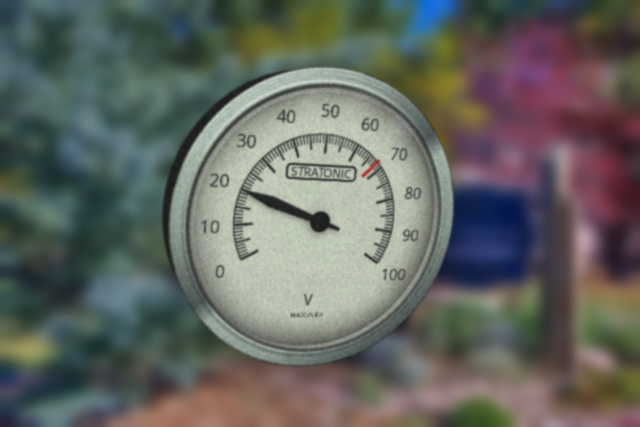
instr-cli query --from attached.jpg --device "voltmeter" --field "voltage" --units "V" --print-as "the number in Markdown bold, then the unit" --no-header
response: **20** V
